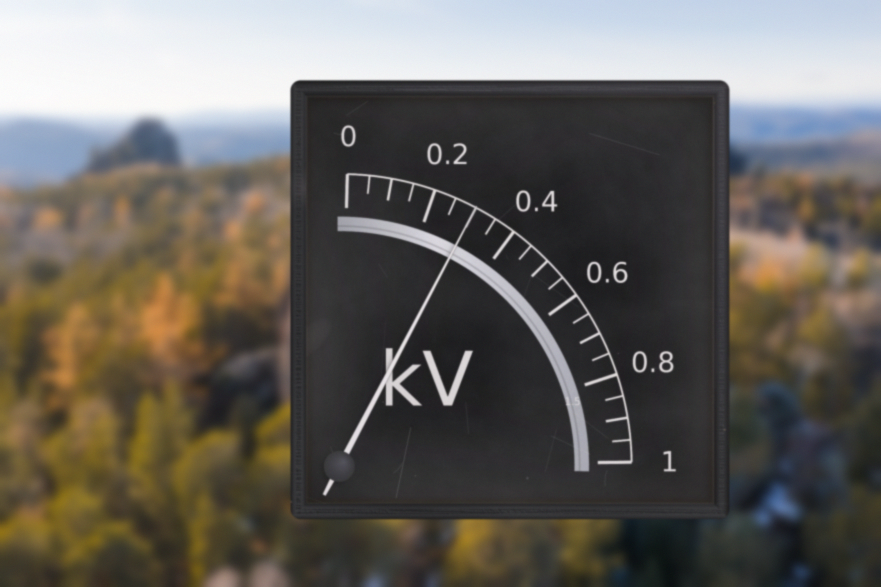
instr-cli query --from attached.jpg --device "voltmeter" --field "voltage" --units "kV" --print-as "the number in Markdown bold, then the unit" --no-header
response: **0.3** kV
